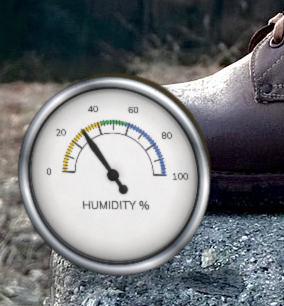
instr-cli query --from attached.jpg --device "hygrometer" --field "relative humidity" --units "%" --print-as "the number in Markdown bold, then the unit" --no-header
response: **30** %
